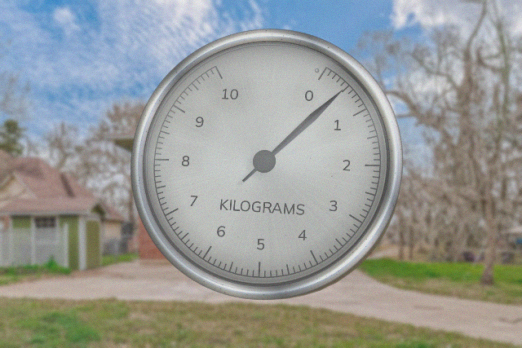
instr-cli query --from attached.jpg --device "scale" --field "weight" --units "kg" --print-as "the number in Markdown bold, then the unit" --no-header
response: **0.5** kg
